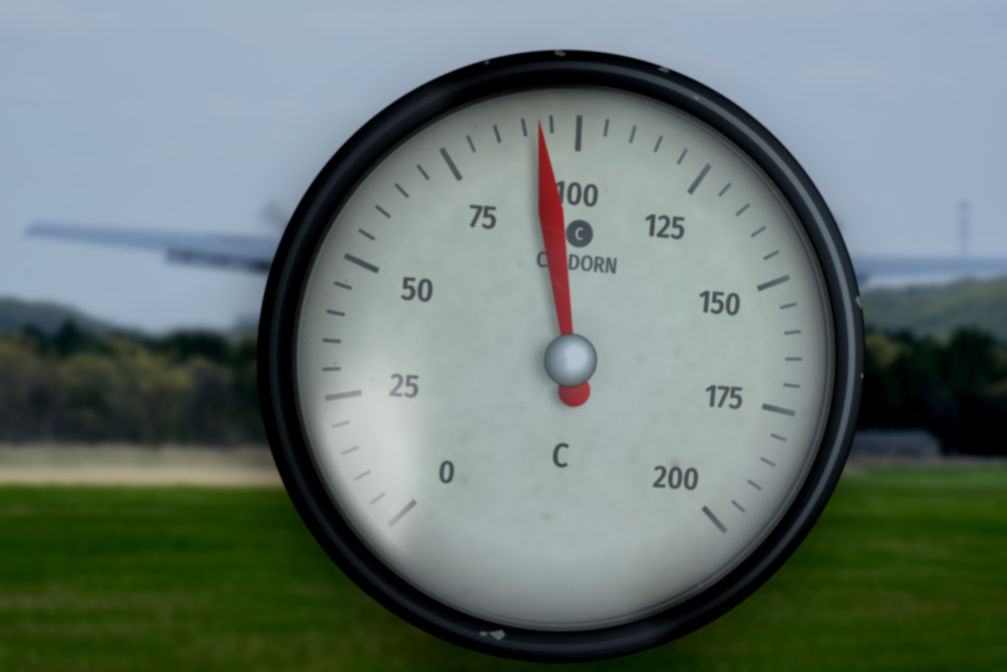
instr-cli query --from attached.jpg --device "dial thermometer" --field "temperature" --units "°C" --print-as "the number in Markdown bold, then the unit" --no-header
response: **92.5** °C
